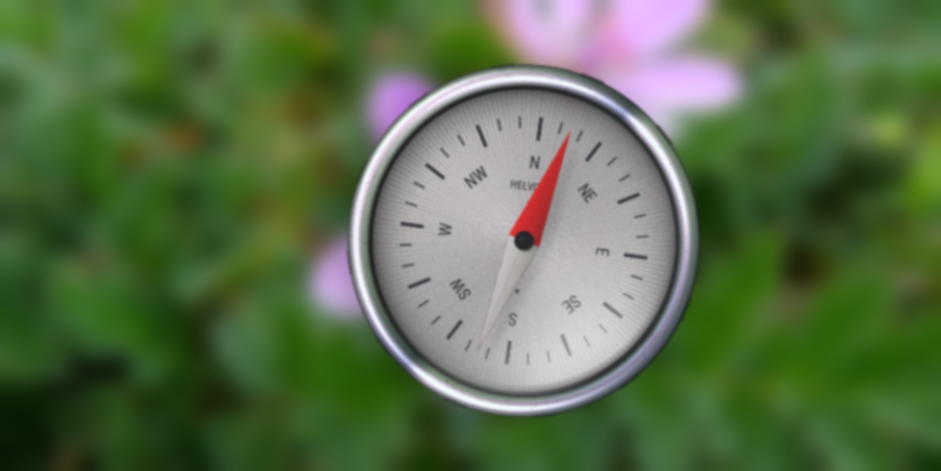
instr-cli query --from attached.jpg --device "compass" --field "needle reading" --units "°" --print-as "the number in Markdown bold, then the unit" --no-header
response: **15** °
